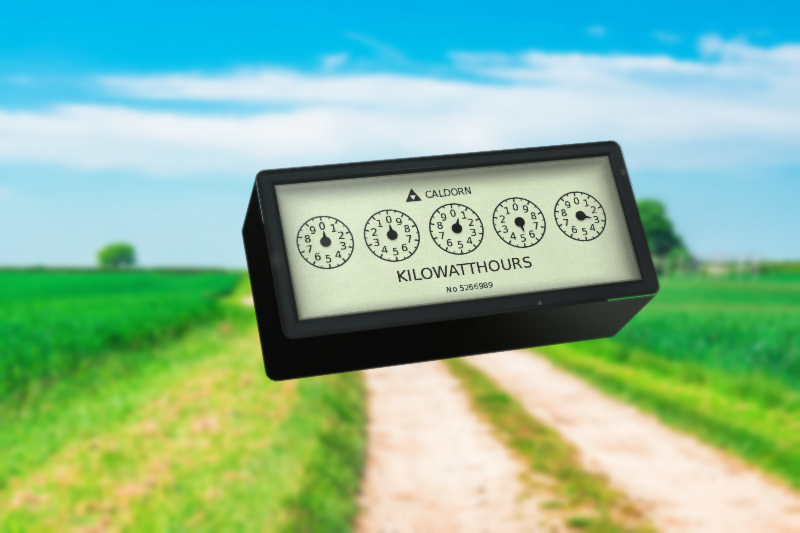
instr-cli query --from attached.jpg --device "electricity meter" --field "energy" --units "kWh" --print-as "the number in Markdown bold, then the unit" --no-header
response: **53** kWh
